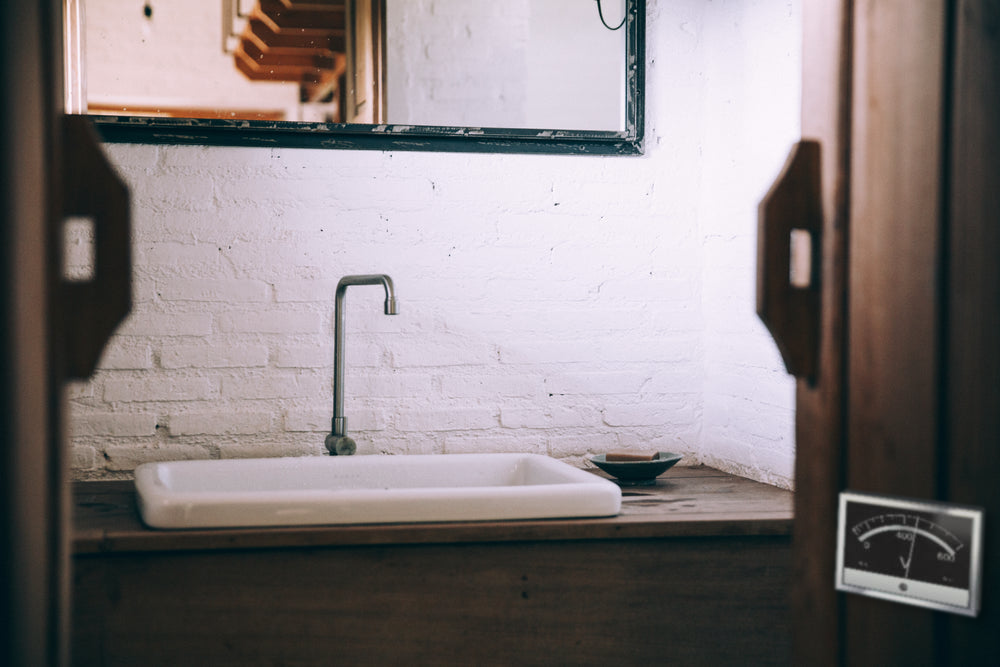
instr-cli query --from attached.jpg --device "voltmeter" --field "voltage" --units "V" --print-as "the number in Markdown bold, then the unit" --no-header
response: **450** V
